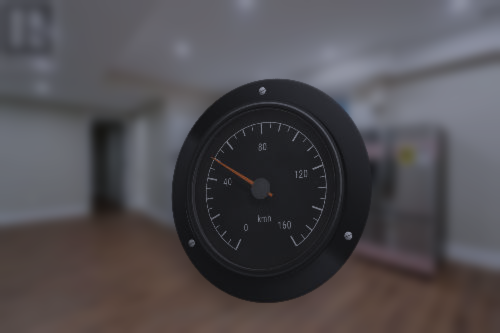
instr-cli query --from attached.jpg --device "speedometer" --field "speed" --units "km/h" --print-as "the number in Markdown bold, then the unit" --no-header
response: **50** km/h
